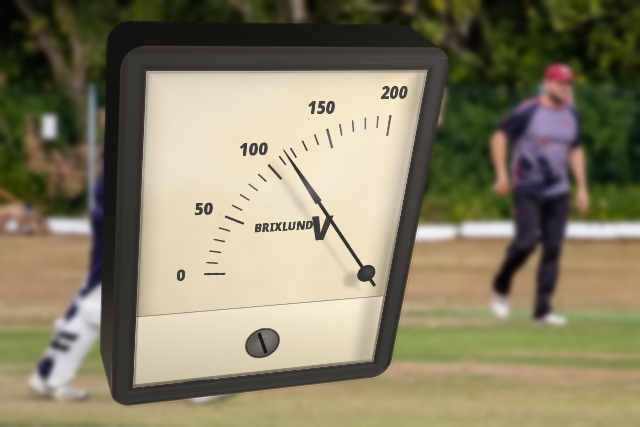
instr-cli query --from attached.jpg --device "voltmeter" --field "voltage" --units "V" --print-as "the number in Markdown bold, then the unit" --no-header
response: **115** V
